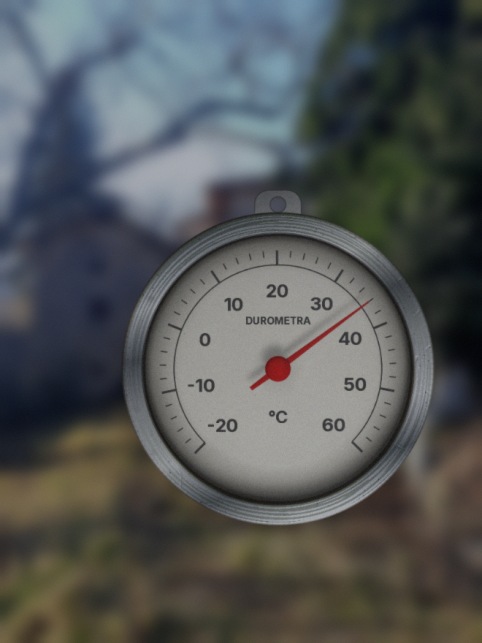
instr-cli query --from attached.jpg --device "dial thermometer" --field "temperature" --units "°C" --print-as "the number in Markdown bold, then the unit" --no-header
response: **36** °C
